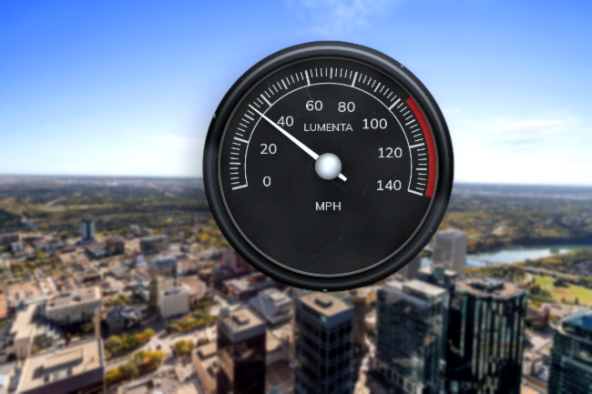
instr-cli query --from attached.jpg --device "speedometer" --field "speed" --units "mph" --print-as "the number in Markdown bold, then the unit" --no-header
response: **34** mph
